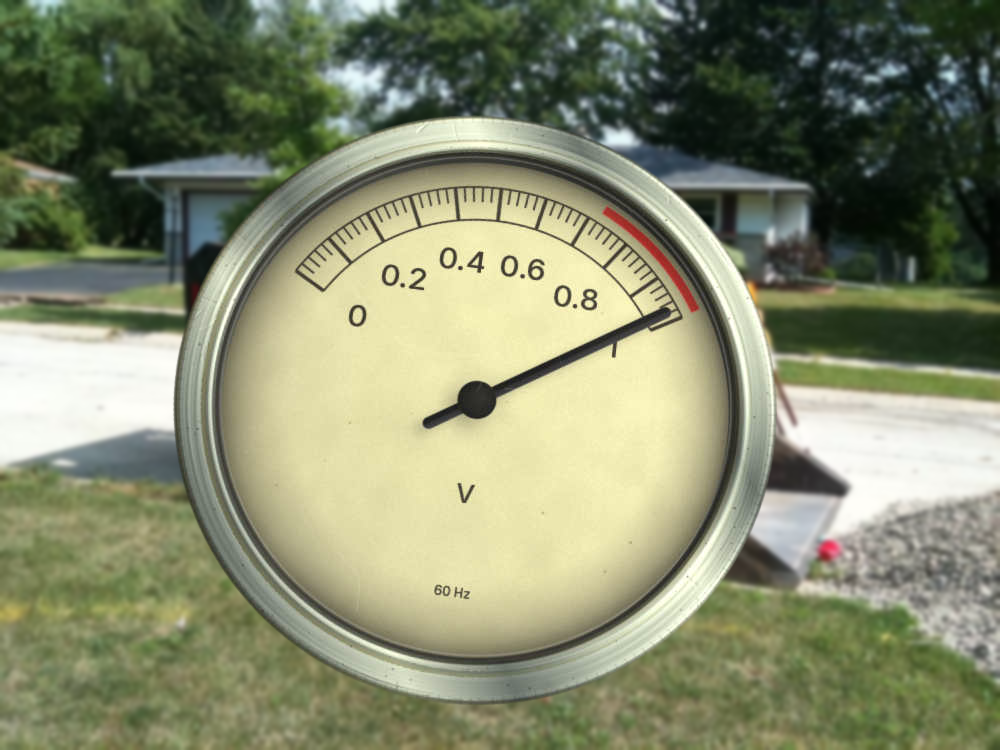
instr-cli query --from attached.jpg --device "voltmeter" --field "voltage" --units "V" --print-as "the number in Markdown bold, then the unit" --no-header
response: **0.98** V
